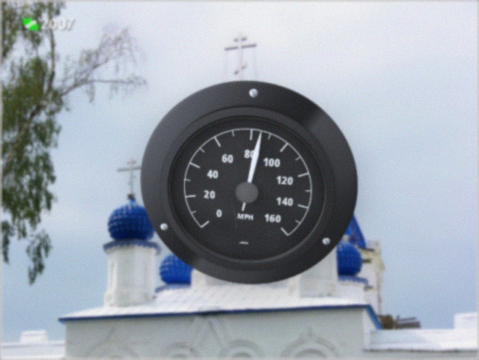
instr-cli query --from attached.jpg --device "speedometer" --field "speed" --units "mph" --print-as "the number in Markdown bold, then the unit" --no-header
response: **85** mph
